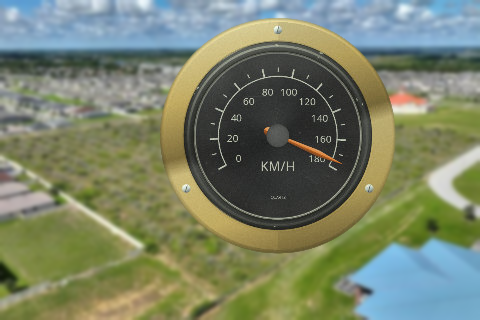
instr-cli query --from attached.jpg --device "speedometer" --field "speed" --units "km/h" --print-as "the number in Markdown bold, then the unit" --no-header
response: **175** km/h
